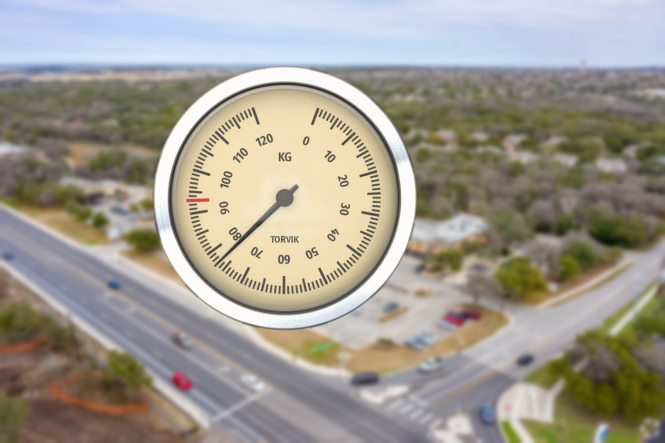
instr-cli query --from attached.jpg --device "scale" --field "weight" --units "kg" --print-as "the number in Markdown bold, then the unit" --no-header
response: **77** kg
